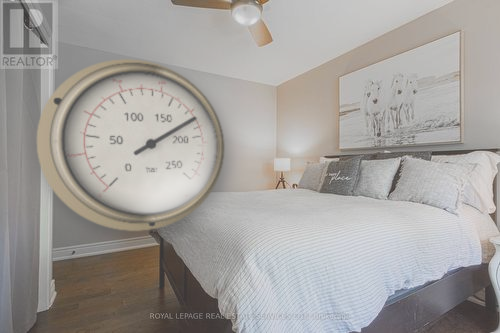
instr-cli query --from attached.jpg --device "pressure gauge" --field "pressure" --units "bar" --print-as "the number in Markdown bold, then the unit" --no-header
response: **180** bar
